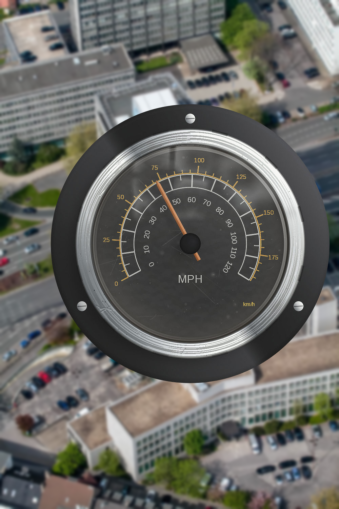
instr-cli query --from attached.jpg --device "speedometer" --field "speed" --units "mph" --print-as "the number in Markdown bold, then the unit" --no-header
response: **45** mph
